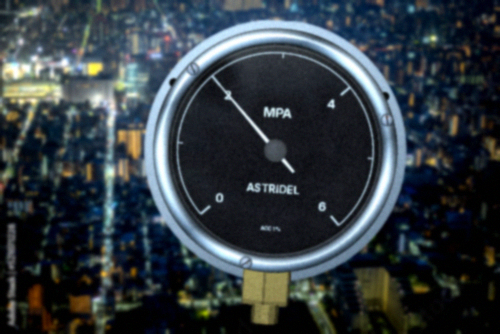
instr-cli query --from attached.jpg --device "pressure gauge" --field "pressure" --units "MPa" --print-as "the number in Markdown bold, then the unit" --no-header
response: **2** MPa
